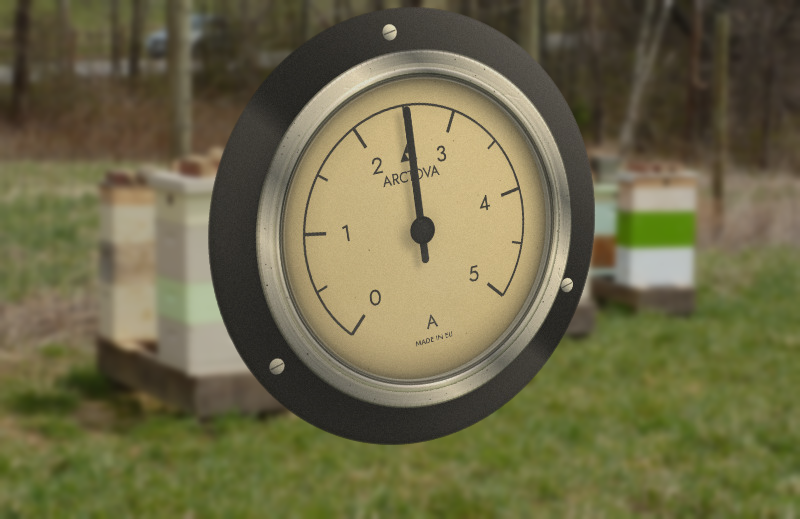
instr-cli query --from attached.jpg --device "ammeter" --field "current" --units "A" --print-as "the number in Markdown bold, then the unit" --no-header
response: **2.5** A
